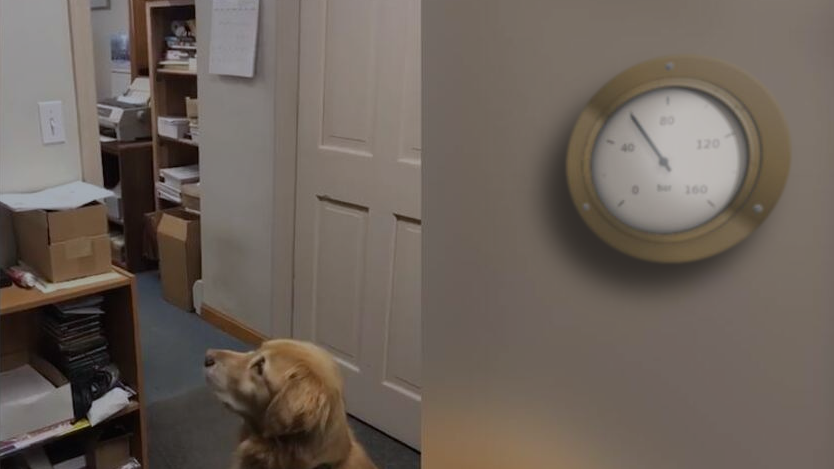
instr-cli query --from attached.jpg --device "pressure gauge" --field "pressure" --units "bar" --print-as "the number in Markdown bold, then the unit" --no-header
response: **60** bar
